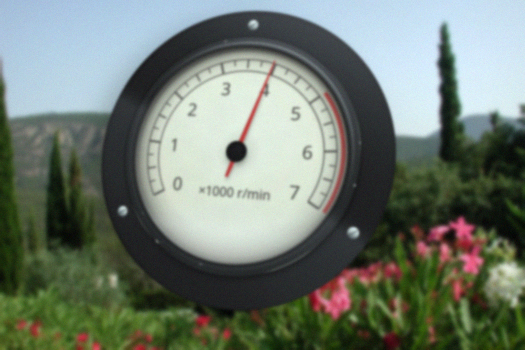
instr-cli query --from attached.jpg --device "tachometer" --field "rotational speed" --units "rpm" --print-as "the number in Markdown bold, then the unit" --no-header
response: **4000** rpm
